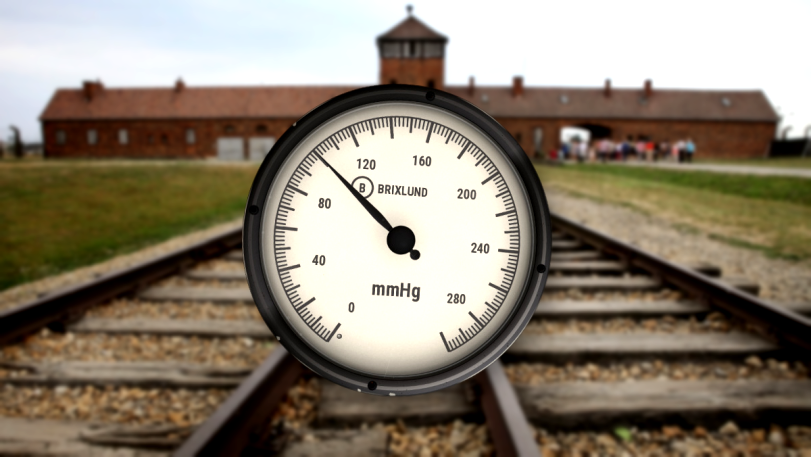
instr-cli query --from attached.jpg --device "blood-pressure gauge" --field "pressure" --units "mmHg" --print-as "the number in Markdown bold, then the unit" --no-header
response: **100** mmHg
